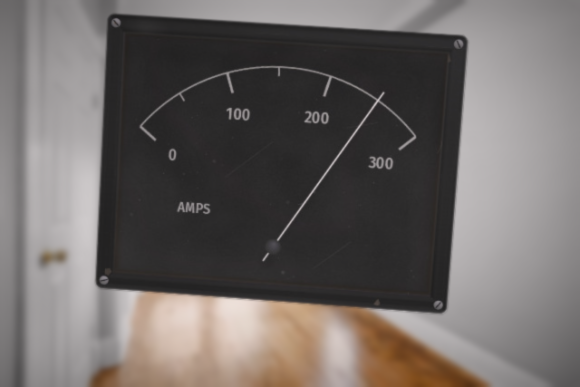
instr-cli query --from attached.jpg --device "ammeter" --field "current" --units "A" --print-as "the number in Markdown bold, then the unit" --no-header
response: **250** A
